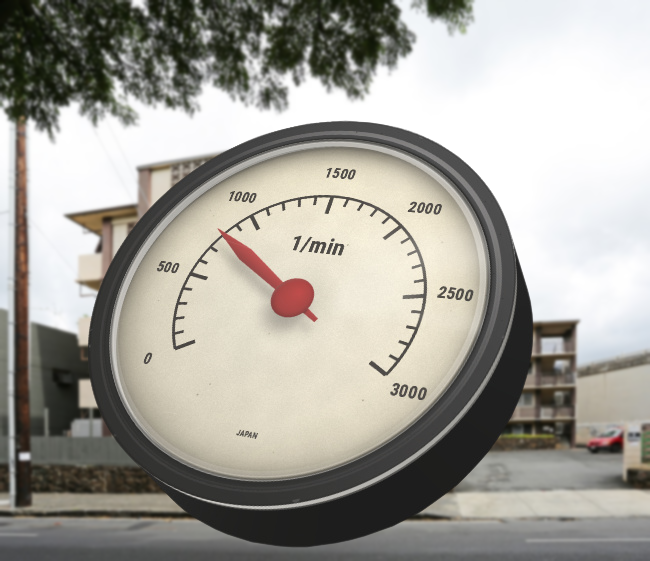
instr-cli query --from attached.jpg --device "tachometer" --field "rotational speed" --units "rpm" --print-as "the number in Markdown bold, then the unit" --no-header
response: **800** rpm
